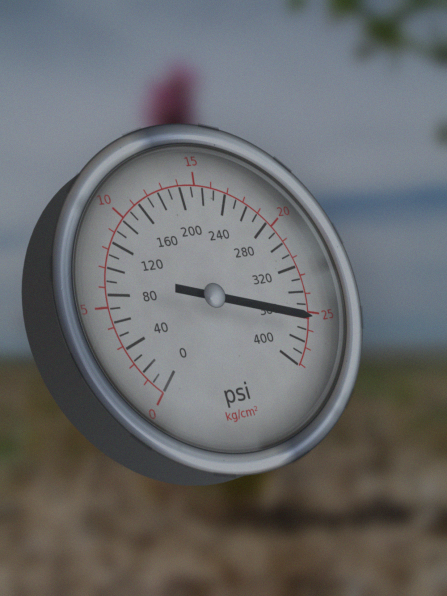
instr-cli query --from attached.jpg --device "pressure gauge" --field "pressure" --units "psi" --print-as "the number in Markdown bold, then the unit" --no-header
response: **360** psi
